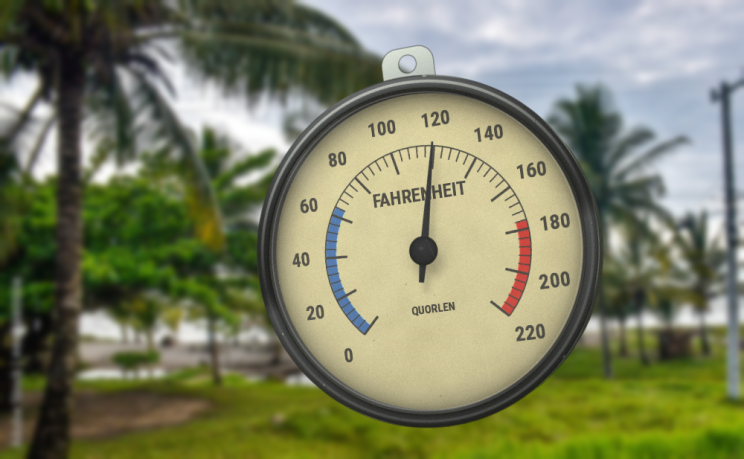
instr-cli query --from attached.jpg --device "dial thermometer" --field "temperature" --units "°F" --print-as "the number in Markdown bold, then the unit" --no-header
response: **120** °F
